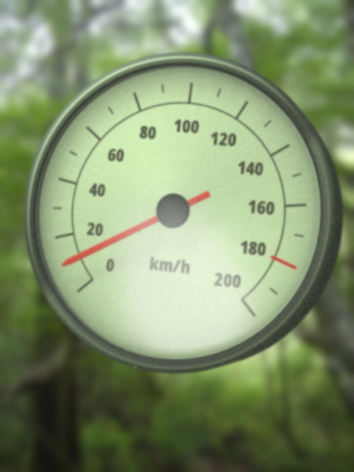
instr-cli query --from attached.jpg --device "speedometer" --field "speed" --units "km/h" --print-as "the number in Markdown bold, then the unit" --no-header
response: **10** km/h
